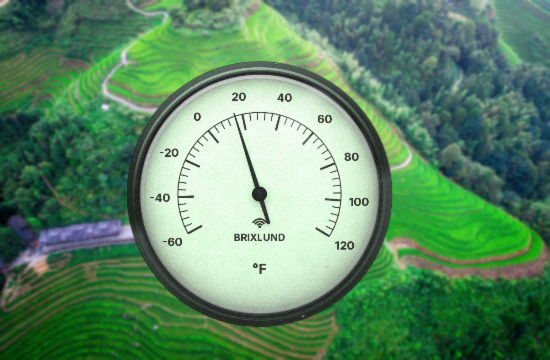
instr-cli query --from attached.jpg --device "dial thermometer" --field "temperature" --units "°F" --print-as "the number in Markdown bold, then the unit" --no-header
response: **16** °F
